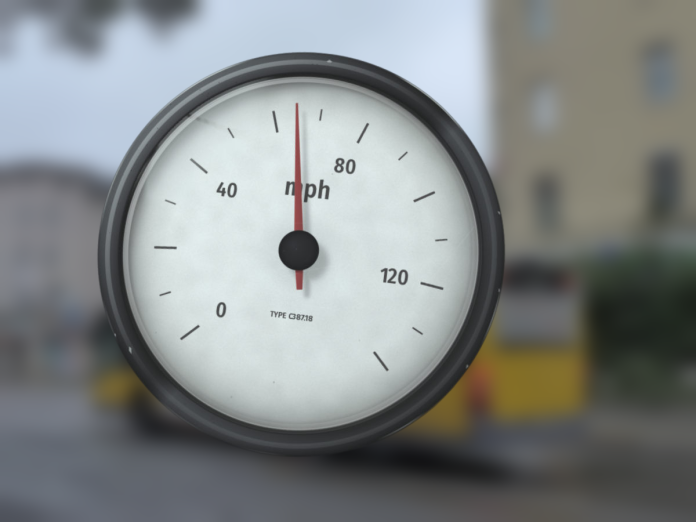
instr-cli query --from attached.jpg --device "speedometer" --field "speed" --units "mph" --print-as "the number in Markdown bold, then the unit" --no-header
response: **65** mph
